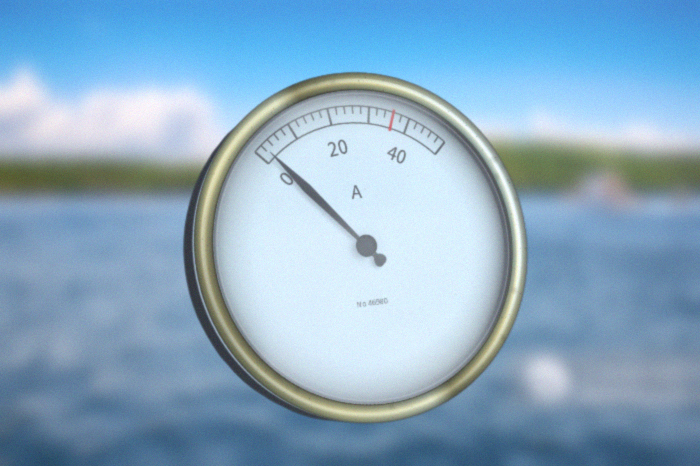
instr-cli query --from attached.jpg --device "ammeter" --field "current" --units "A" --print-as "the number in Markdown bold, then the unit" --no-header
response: **2** A
